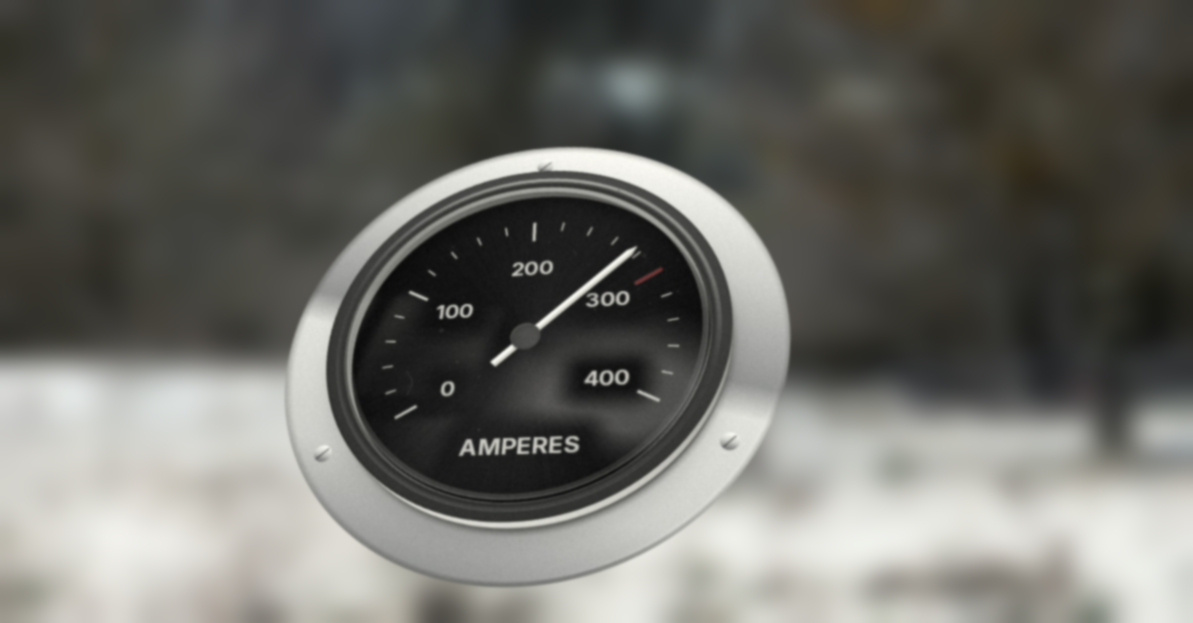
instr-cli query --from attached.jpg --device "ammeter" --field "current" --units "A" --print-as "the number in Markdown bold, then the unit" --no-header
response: **280** A
